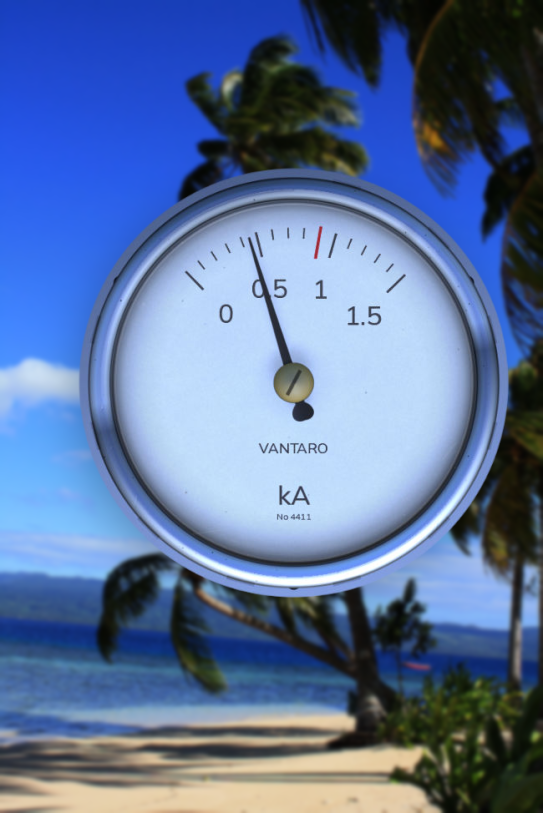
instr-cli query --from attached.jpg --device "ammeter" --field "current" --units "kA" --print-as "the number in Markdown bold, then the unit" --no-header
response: **0.45** kA
